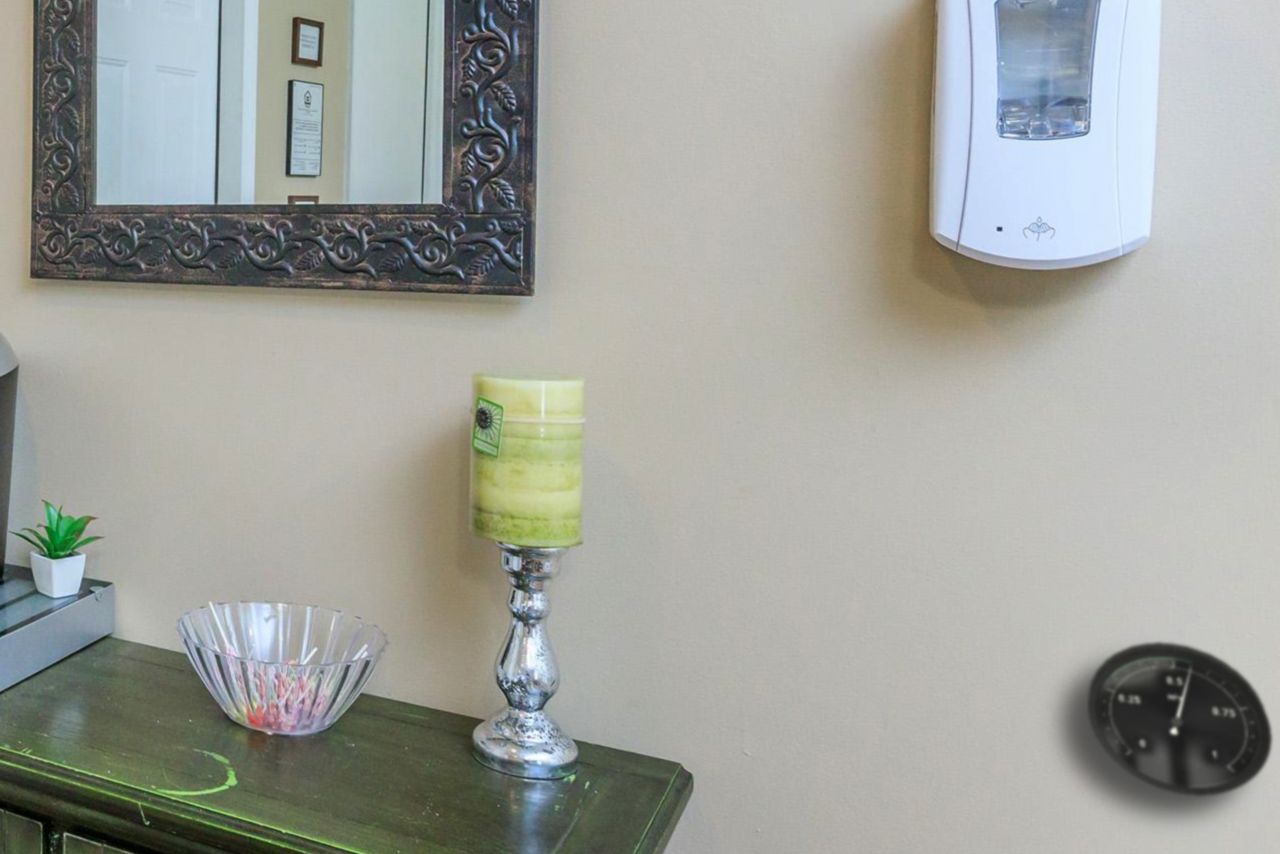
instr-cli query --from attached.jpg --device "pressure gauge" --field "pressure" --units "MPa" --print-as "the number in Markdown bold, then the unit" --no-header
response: **0.55** MPa
